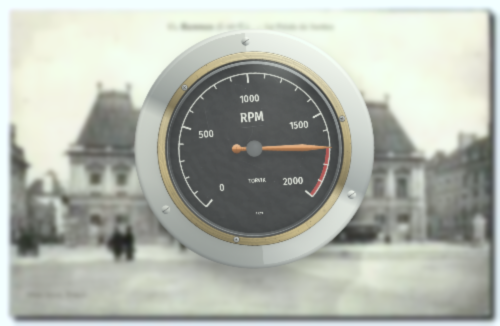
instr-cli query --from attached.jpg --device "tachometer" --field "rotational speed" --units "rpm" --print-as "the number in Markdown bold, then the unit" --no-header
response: **1700** rpm
